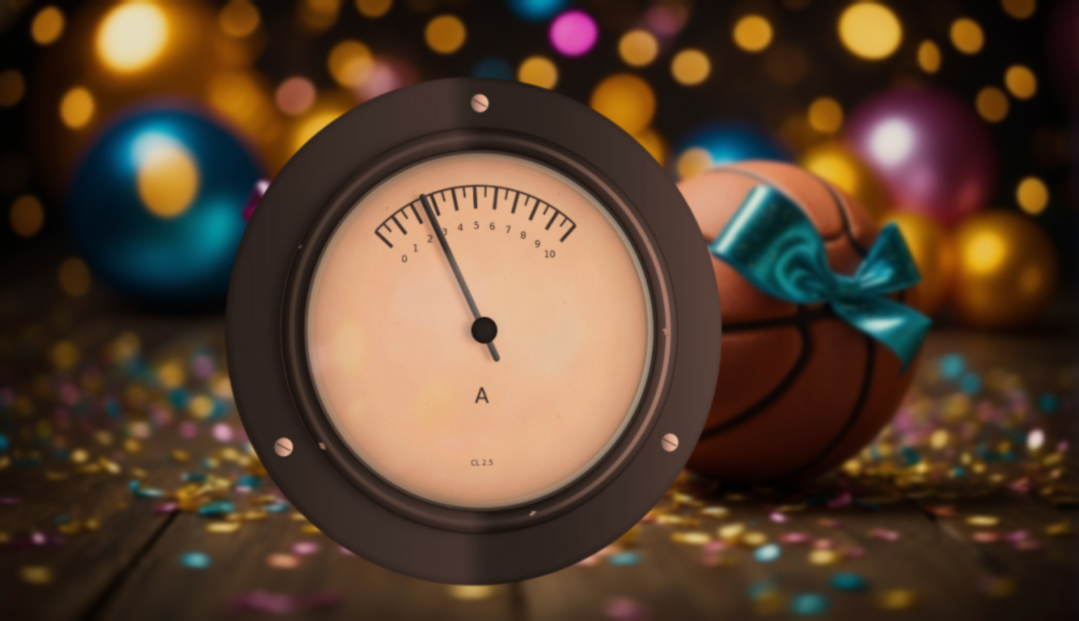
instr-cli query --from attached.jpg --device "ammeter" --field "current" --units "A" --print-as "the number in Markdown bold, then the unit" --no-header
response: **2.5** A
